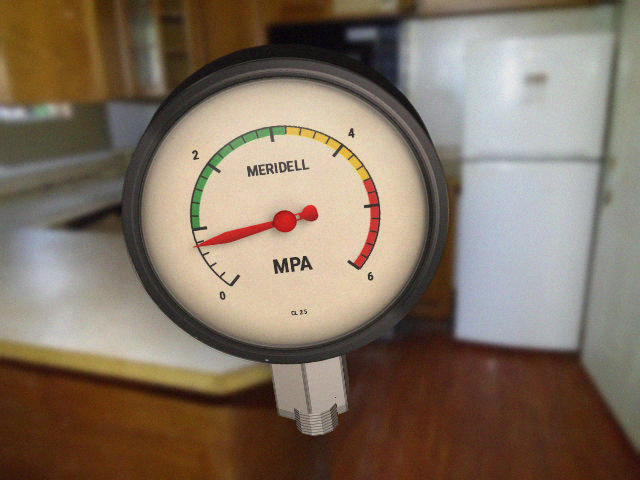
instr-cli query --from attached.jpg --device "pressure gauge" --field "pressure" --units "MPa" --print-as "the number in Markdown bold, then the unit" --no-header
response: **0.8** MPa
